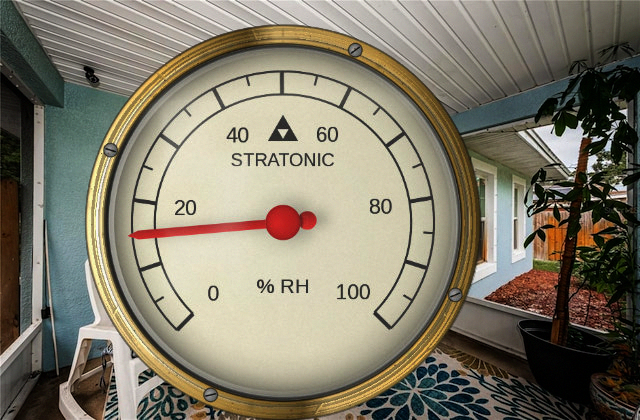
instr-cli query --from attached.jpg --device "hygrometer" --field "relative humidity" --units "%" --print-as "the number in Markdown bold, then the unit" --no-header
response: **15** %
